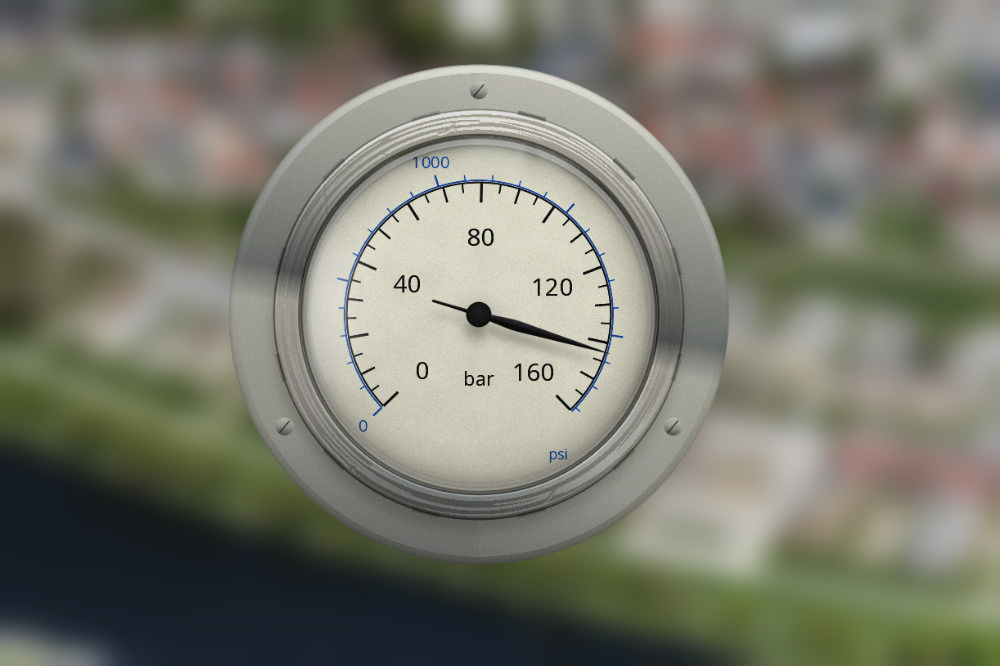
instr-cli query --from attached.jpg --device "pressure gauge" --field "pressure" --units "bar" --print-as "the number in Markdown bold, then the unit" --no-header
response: **142.5** bar
